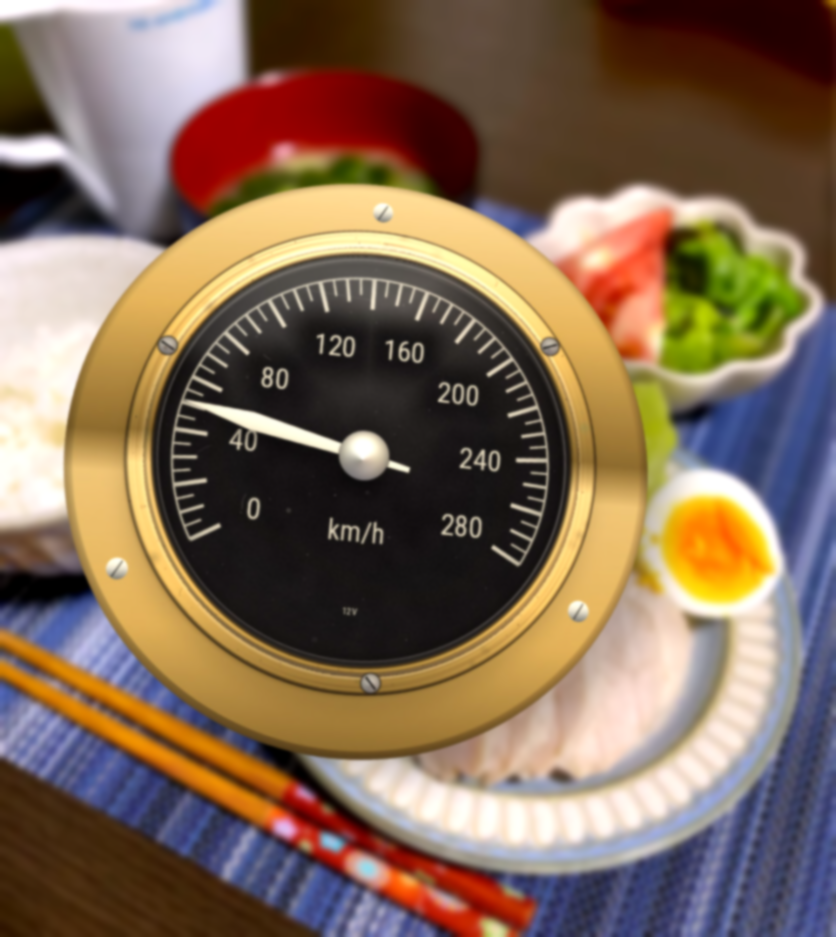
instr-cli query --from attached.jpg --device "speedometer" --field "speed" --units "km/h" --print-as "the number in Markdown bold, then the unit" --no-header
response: **50** km/h
